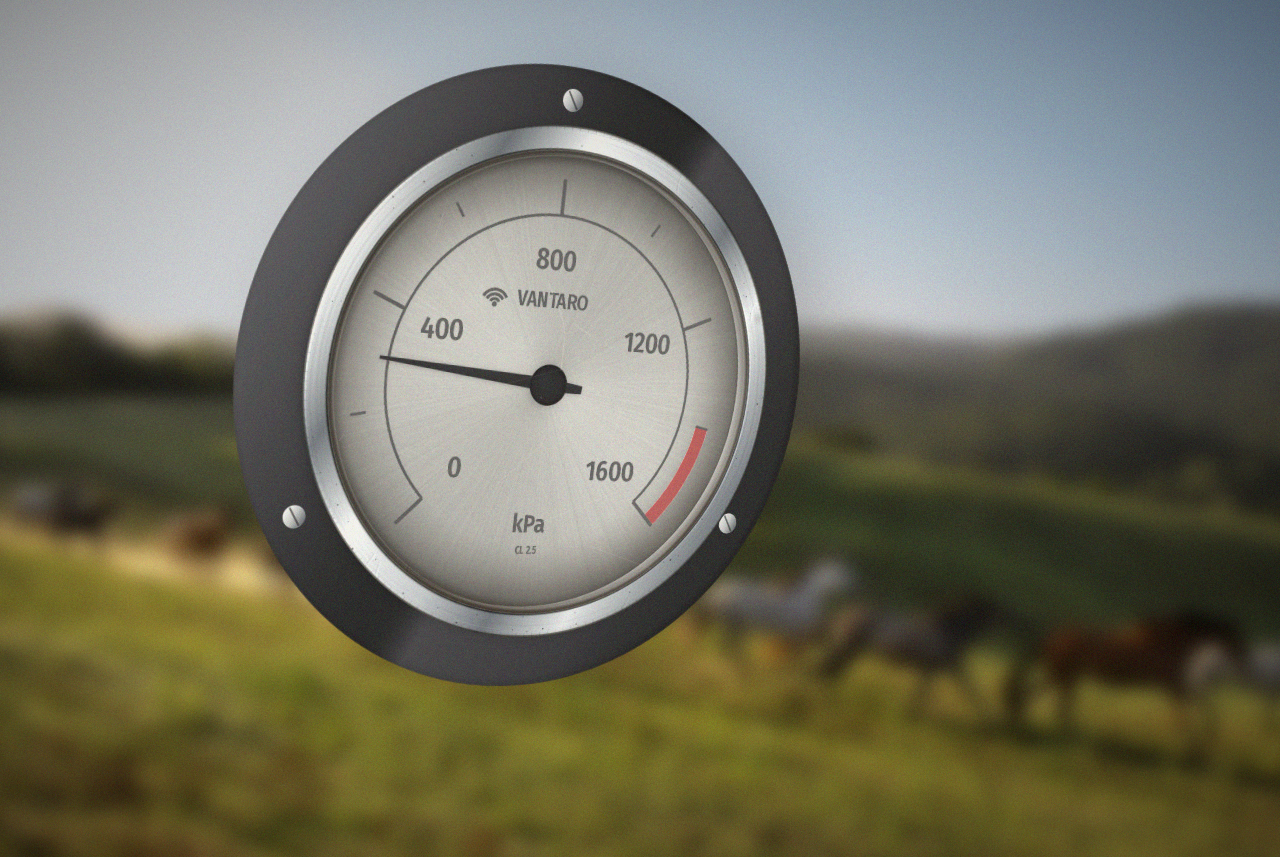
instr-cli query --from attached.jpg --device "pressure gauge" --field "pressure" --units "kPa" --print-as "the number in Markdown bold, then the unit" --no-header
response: **300** kPa
